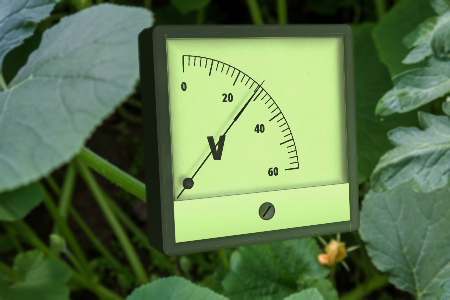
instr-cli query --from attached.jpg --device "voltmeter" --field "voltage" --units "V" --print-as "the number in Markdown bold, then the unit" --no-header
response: **28** V
